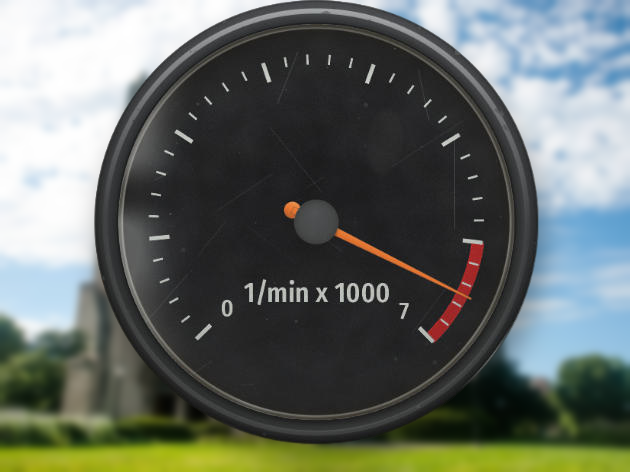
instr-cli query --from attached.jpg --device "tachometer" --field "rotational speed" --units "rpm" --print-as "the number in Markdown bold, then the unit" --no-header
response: **6500** rpm
